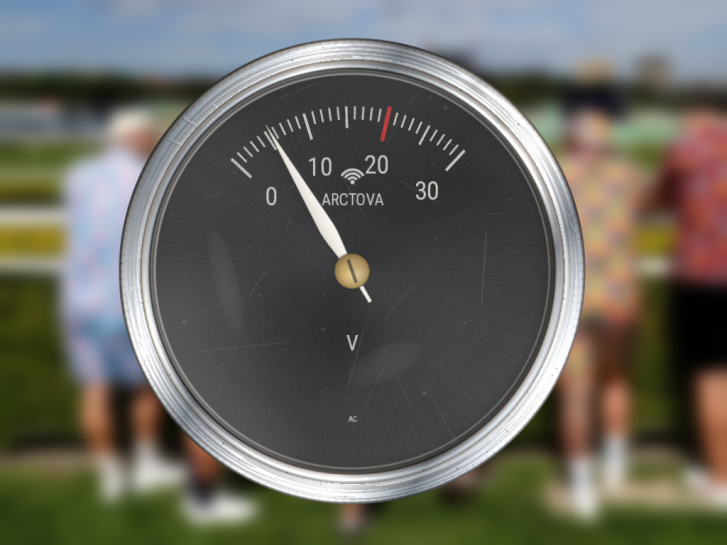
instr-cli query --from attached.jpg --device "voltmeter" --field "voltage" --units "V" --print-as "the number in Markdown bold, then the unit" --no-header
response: **5.5** V
